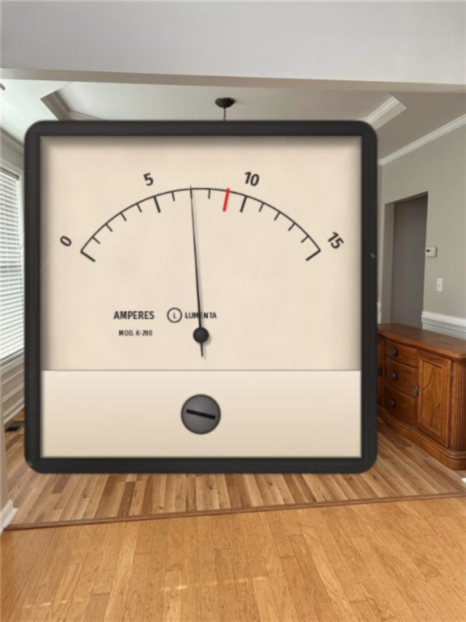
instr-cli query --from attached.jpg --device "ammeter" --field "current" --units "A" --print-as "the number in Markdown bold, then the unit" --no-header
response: **7** A
